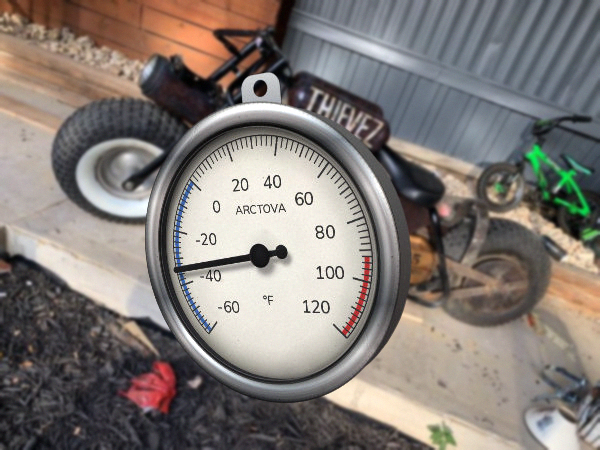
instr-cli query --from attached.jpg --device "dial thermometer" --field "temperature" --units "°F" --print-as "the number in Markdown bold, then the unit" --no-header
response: **-34** °F
